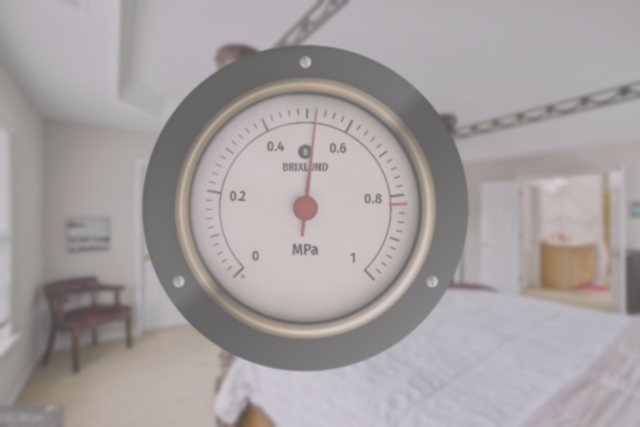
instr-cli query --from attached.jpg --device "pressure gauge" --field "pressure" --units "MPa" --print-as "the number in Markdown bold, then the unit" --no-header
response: **0.52** MPa
